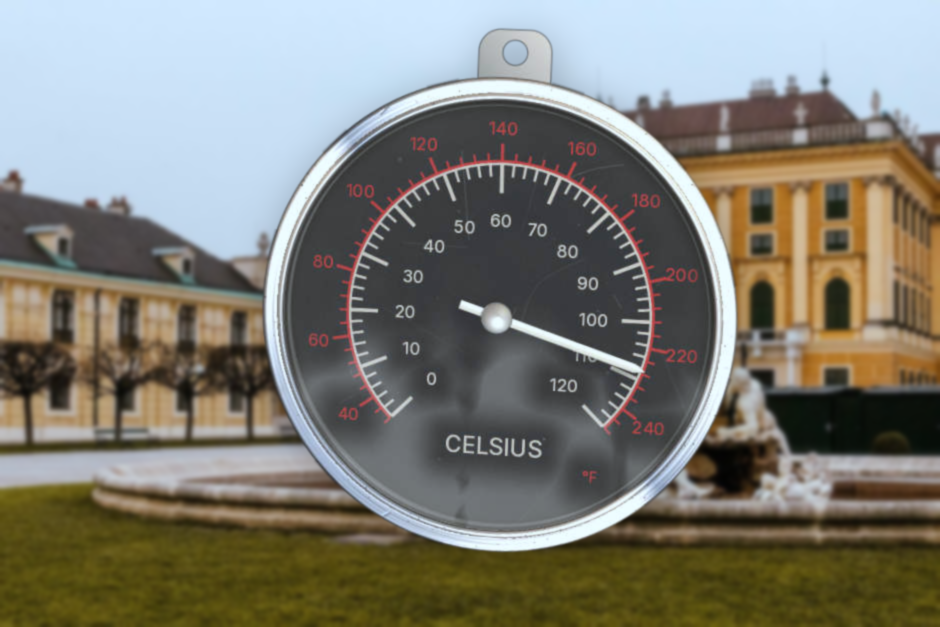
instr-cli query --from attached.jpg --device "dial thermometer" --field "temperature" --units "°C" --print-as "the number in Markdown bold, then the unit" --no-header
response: **108** °C
